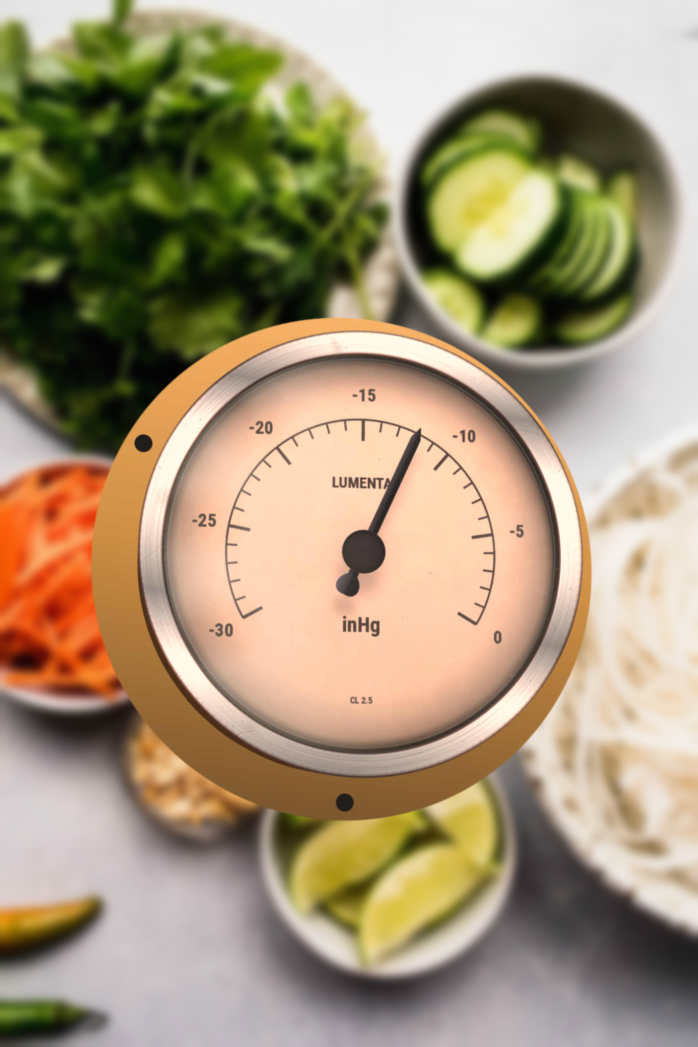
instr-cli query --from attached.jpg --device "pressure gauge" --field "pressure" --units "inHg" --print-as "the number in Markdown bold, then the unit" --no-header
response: **-12** inHg
